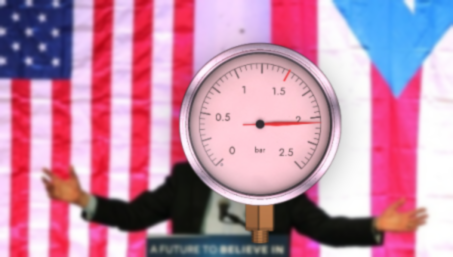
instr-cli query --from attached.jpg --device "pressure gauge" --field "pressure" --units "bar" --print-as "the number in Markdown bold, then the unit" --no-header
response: **2.05** bar
